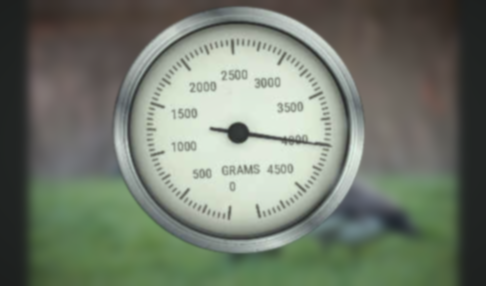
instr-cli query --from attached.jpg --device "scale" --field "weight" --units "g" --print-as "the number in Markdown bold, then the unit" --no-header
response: **4000** g
